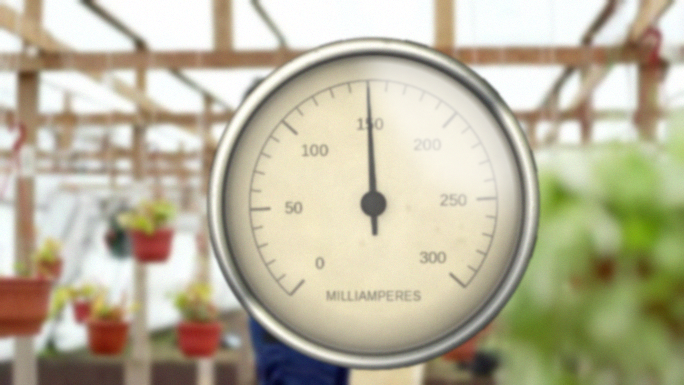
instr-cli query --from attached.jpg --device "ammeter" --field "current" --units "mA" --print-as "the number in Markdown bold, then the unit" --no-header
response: **150** mA
